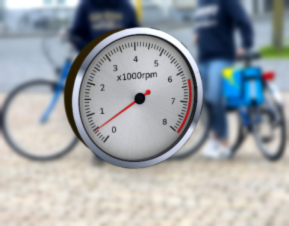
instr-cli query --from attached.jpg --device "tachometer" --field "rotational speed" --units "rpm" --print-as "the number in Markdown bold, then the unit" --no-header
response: **500** rpm
